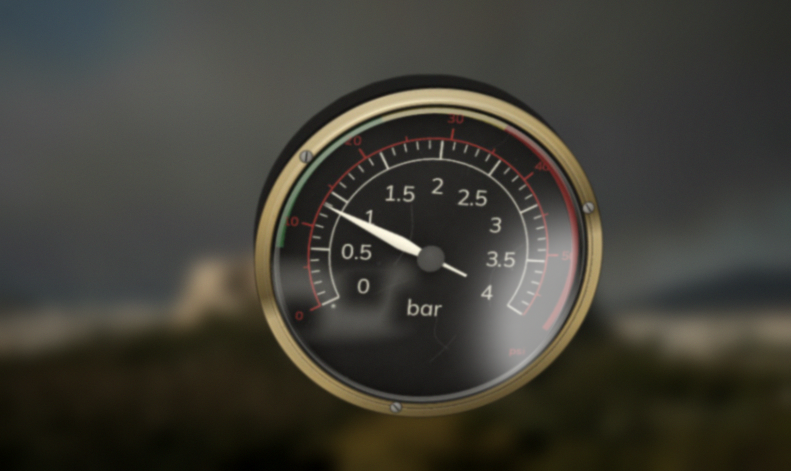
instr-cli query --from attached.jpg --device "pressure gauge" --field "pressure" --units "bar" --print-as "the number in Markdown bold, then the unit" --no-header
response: **0.9** bar
